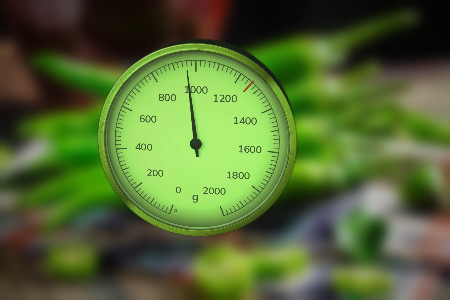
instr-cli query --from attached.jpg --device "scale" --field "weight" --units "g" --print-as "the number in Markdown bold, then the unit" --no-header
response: **960** g
